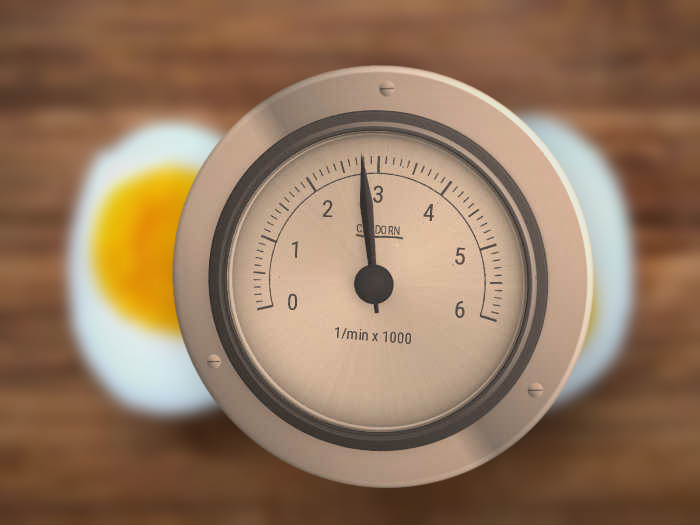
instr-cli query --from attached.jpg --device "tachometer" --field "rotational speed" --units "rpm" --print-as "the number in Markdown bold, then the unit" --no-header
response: **2800** rpm
